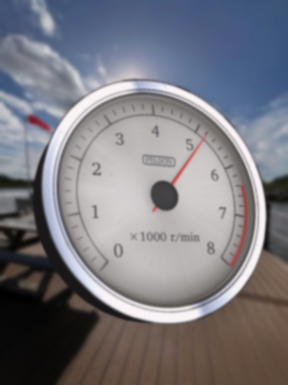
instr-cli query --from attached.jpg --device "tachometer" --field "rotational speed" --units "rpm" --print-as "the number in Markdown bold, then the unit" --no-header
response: **5200** rpm
